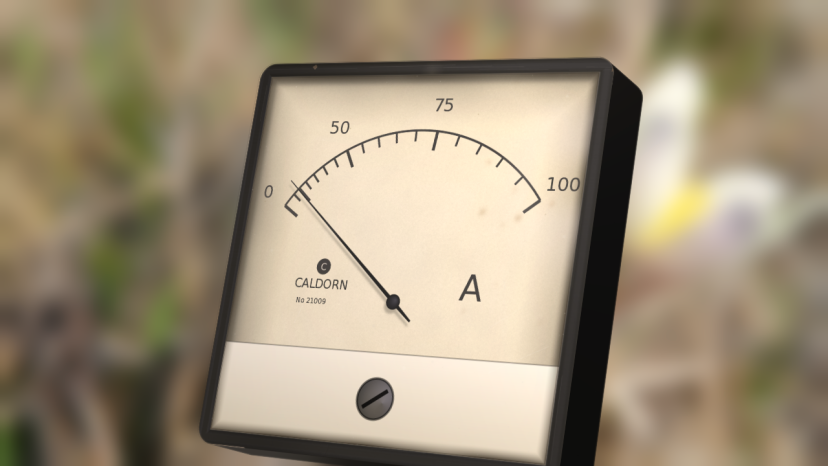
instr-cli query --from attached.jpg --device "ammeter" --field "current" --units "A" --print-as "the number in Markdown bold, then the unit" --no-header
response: **25** A
